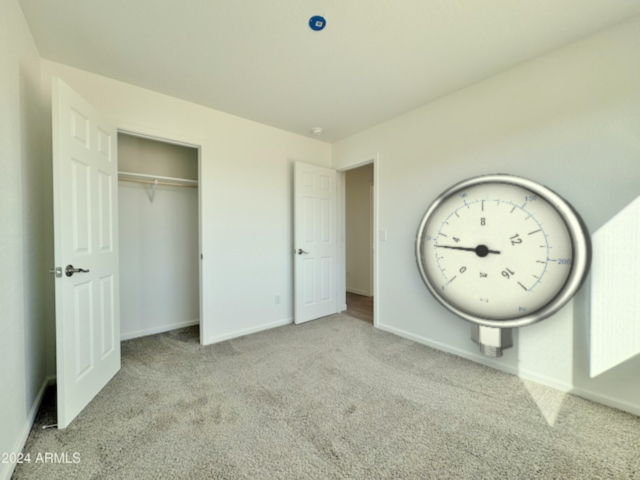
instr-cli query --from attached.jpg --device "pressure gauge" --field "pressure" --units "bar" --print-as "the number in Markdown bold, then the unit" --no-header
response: **3** bar
